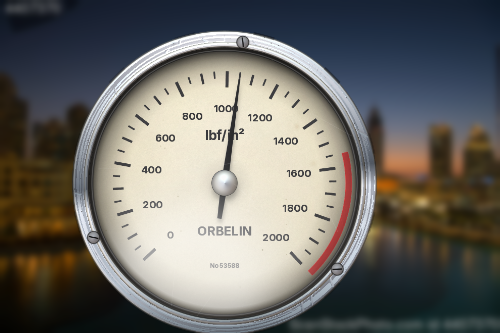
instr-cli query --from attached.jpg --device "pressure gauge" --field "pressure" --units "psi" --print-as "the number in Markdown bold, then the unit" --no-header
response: **1050** psi
